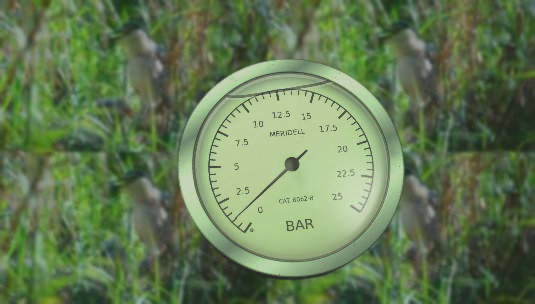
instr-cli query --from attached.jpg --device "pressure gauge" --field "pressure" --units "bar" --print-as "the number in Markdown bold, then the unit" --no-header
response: **1** bar
